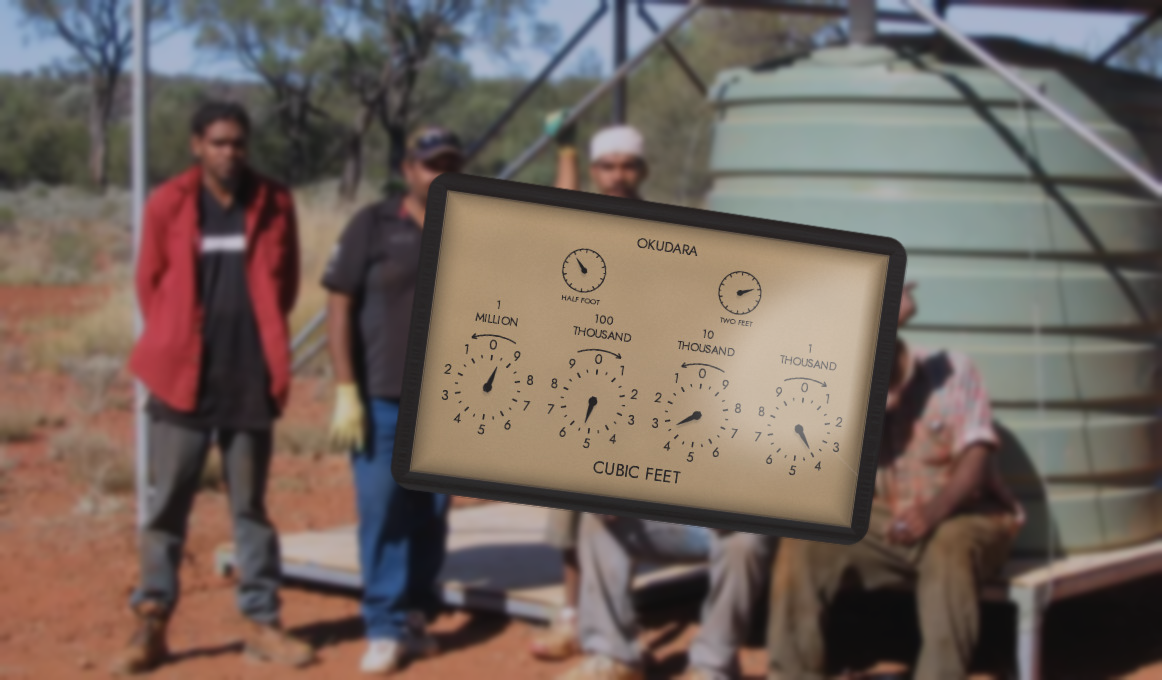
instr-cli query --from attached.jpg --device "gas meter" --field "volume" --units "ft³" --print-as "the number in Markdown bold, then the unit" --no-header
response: **953400** ft³
